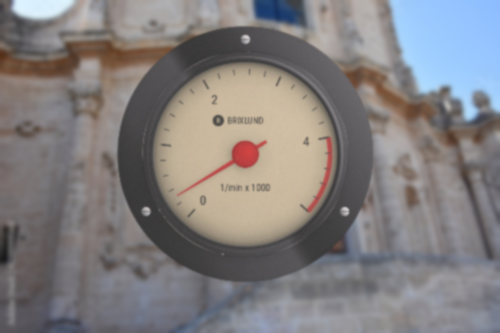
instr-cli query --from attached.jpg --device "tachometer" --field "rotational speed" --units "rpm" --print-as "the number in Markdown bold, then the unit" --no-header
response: **300** rpm
